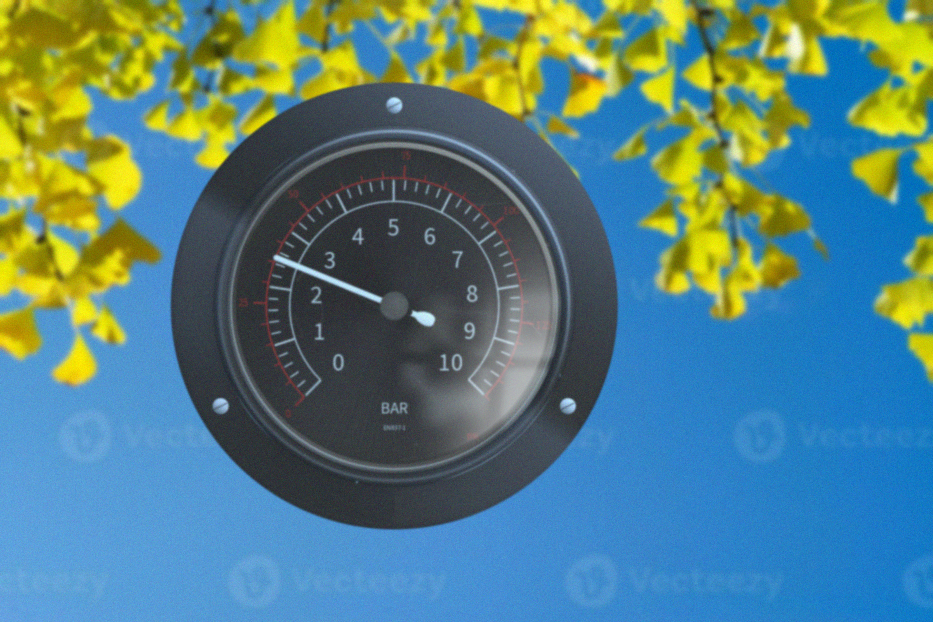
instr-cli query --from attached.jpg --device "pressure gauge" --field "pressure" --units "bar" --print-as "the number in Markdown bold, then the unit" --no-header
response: **2.5** bar
